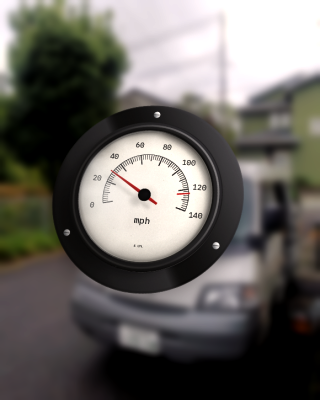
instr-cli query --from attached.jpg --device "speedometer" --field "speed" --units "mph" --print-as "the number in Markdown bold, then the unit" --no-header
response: **30** mph
